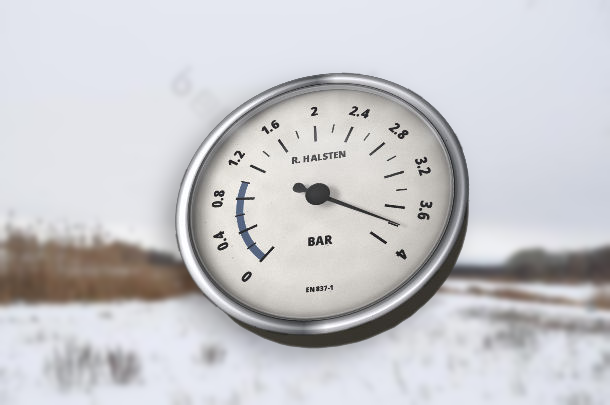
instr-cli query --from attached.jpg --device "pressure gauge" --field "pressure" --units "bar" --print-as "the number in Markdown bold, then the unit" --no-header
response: **3.8** bar
